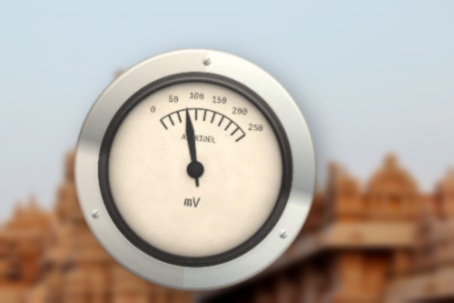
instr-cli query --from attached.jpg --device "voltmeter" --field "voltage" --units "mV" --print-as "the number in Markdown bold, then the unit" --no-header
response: **75** mV
